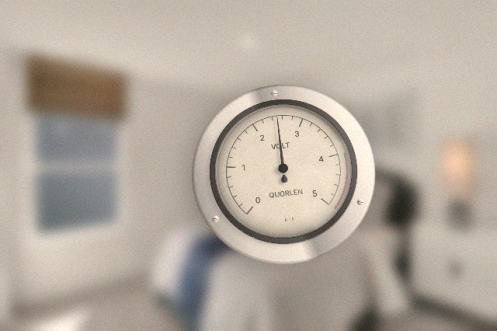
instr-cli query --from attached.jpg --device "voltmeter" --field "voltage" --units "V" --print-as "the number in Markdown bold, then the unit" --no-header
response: **2.5** V
